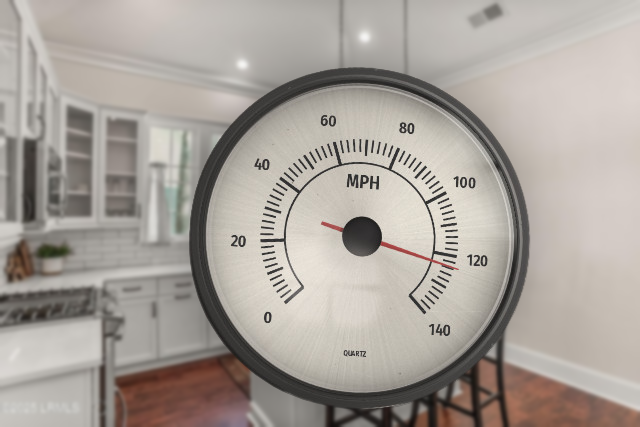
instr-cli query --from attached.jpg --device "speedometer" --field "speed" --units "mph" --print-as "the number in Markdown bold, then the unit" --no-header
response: **124** mph
